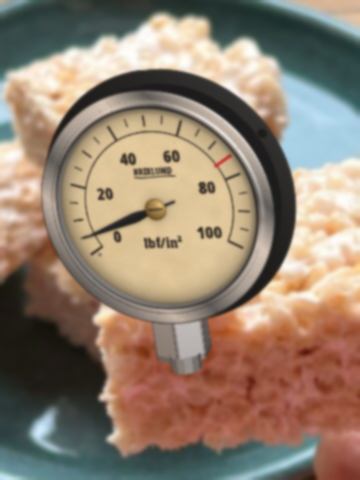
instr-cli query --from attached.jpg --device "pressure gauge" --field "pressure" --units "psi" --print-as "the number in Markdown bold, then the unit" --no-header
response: **5** psi
